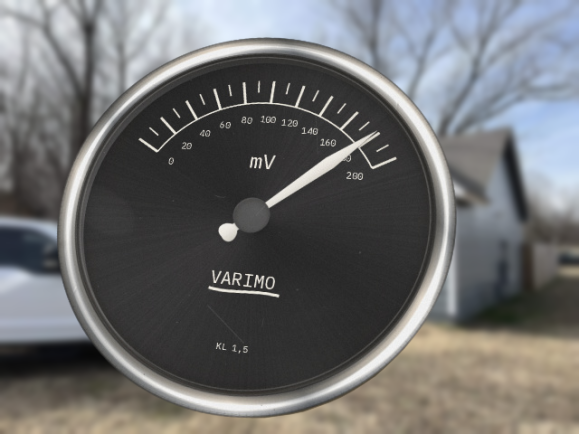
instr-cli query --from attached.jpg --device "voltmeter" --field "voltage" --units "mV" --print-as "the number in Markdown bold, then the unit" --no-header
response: **180** mV
